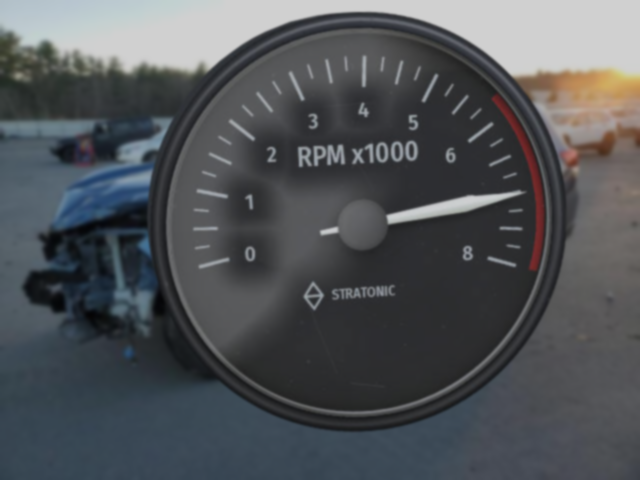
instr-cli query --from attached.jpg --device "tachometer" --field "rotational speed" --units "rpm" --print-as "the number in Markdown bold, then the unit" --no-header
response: **7000** rpm
